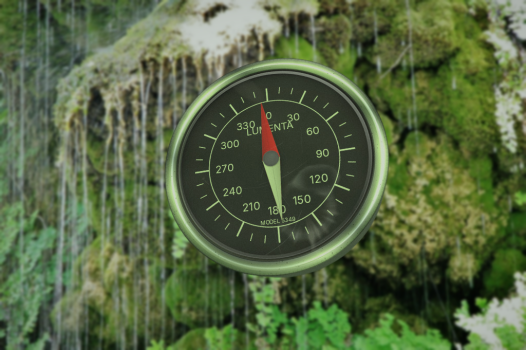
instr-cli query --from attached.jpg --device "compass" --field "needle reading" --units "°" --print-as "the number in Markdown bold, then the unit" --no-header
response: **355** °
